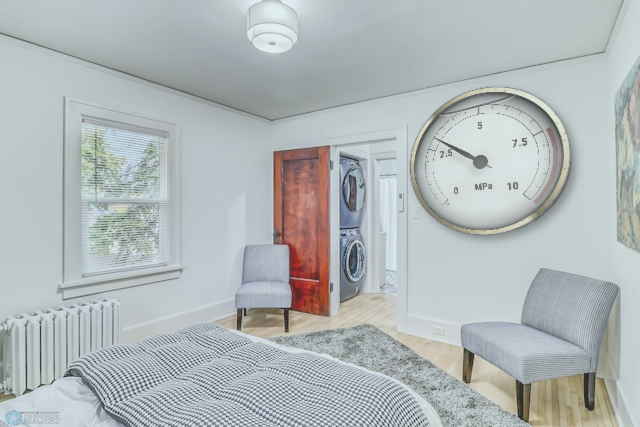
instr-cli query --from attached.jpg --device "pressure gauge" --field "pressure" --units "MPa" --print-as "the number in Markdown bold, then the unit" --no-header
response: **3** MPa
